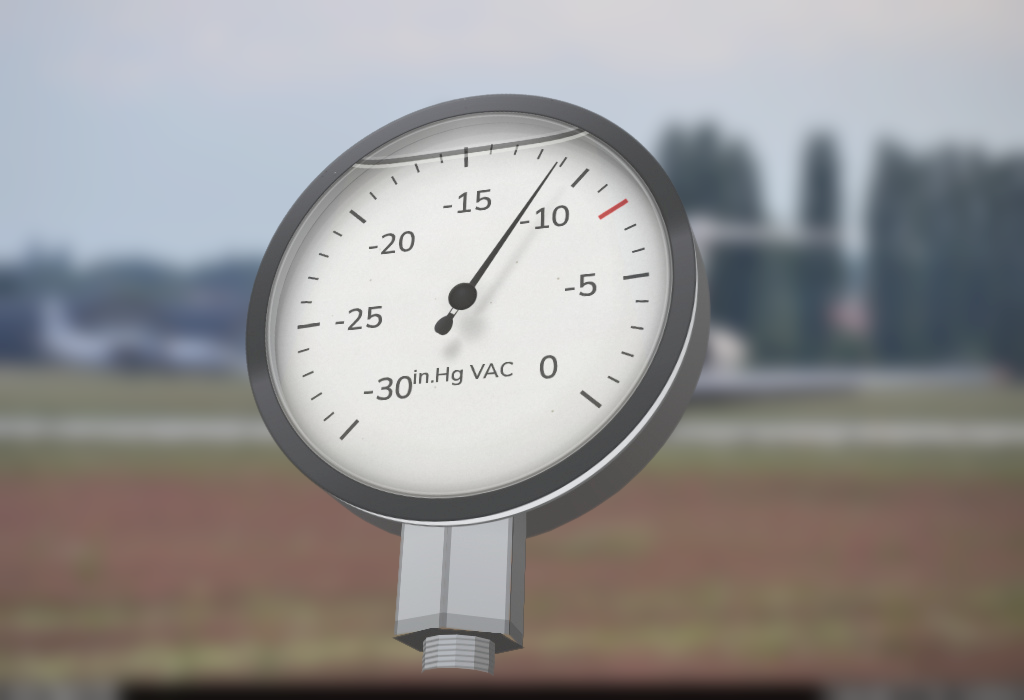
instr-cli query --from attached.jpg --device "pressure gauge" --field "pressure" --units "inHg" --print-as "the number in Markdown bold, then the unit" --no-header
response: **-11** inHg
